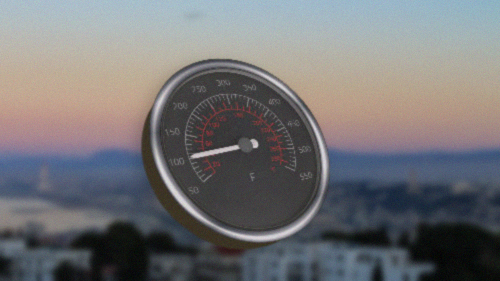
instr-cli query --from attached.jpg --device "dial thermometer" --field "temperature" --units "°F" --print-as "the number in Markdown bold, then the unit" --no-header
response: **100** °F
